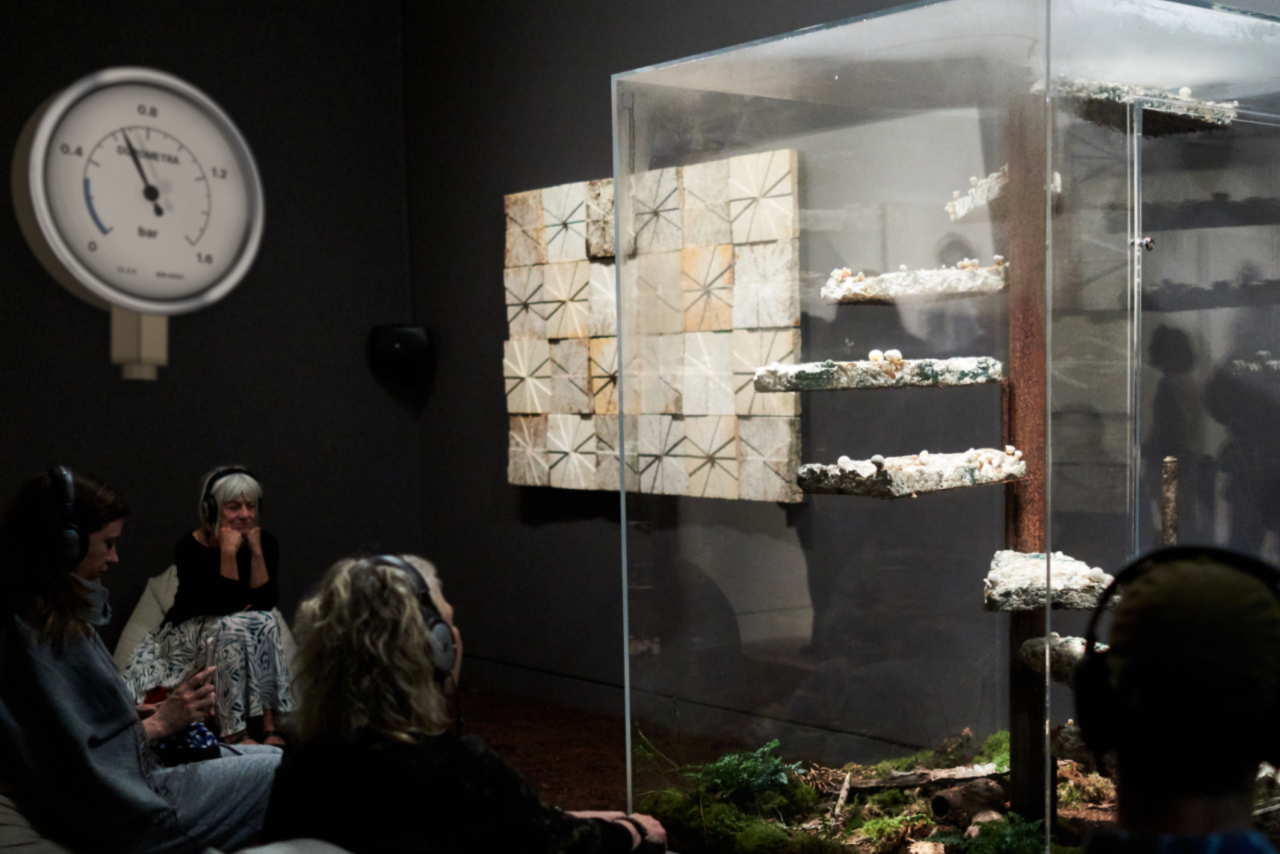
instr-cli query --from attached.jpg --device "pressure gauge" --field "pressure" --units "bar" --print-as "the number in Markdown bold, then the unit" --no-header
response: **0.65** bar
